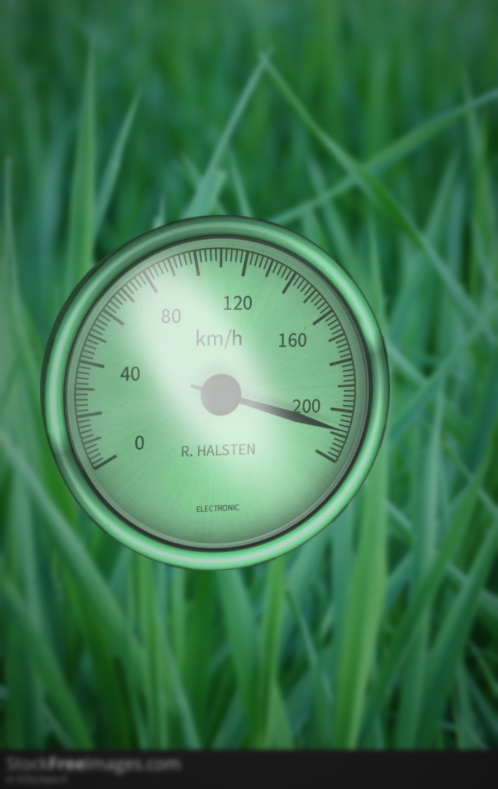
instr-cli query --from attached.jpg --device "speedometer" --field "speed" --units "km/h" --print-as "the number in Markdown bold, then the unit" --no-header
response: **208** km/h
